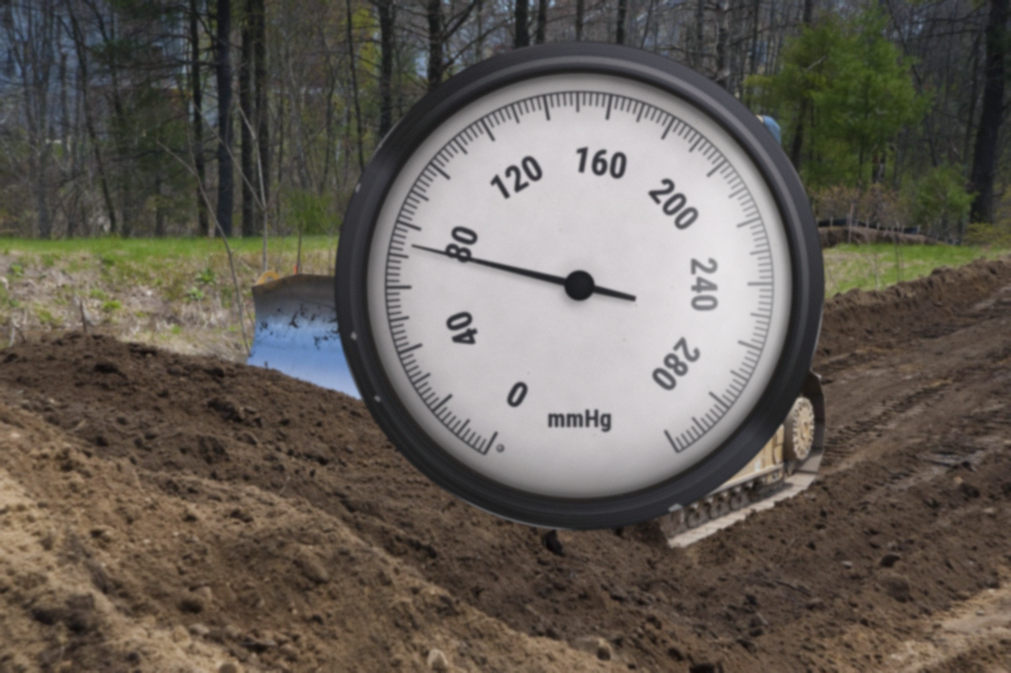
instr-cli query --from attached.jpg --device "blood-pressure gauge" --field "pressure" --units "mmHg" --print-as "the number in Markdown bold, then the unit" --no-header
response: **74** mmHg
